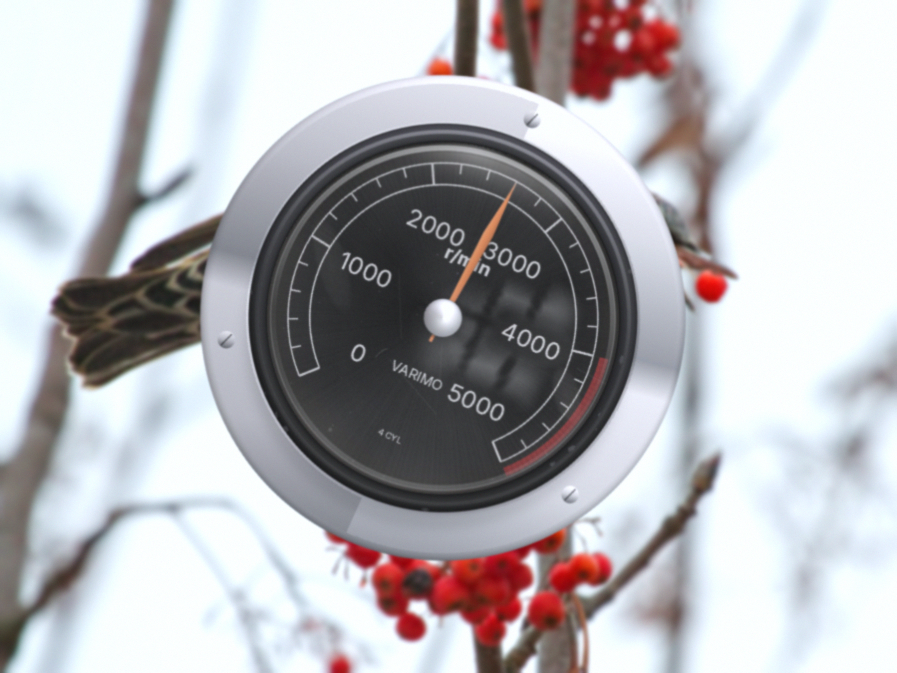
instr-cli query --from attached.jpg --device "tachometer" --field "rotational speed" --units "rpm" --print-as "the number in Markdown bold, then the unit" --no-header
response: **2600** rpm
